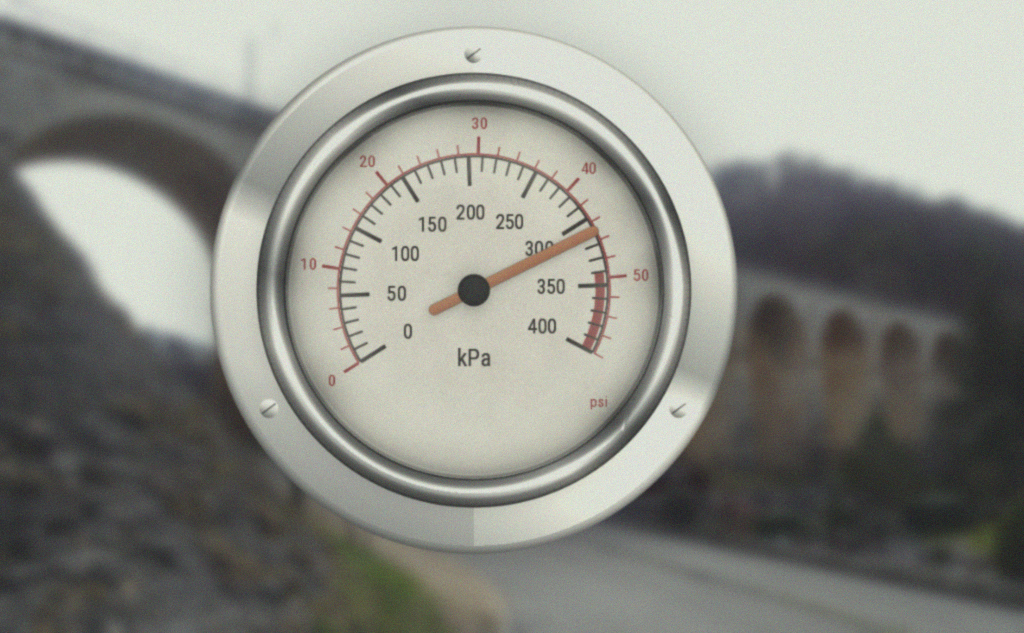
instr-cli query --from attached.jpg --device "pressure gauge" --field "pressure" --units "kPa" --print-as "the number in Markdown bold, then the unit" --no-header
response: **310** kPa
